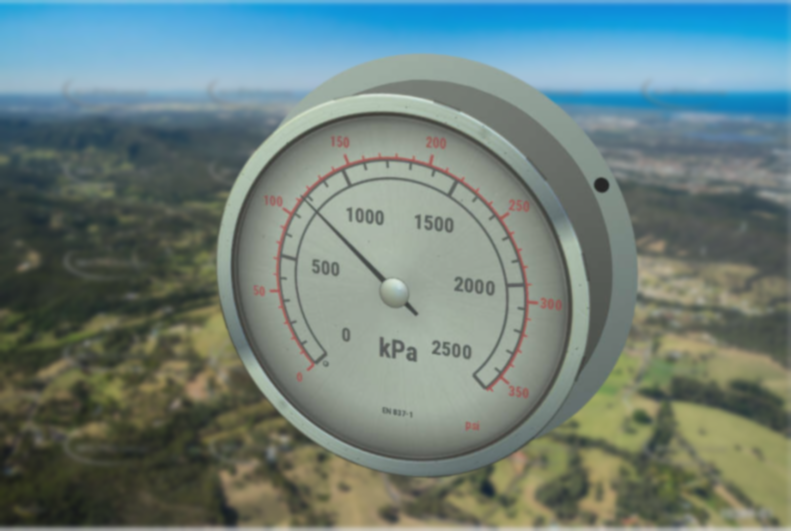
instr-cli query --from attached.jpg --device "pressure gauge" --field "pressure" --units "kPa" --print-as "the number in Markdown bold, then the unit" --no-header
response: **800** kPa
